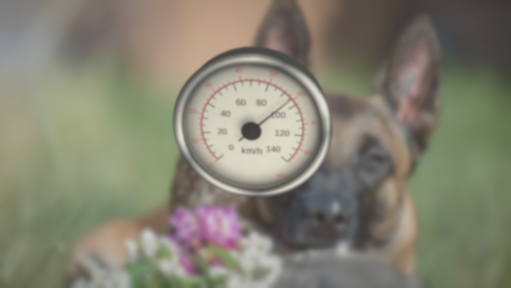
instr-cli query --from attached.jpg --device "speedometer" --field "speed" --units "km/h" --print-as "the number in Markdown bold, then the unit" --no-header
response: **95** km/h
